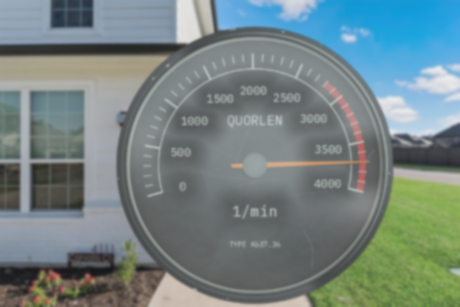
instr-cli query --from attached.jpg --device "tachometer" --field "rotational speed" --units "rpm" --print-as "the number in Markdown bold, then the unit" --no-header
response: **3700** rpm
